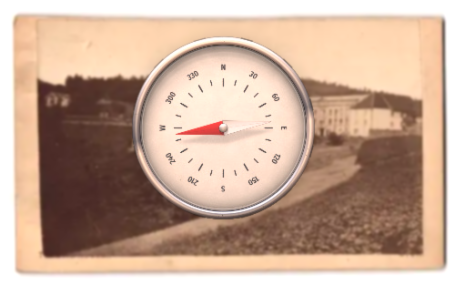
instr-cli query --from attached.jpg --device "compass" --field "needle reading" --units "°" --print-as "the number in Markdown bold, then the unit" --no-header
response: **262.5** °
